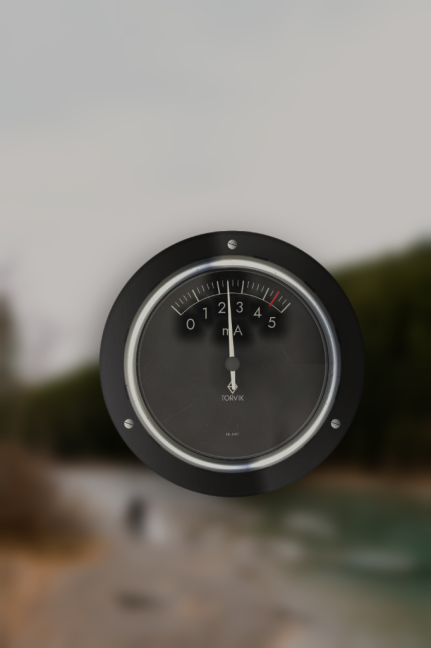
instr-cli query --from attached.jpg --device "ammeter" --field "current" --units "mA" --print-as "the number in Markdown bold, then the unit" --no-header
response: **2.4** mA
